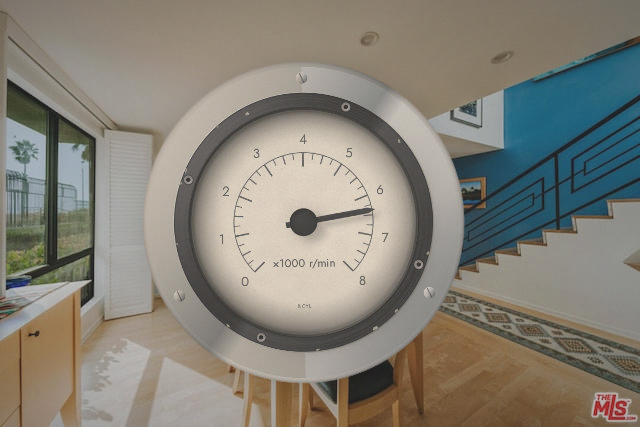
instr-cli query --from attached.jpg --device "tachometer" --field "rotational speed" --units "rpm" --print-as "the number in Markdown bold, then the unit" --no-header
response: **6375** rpm
